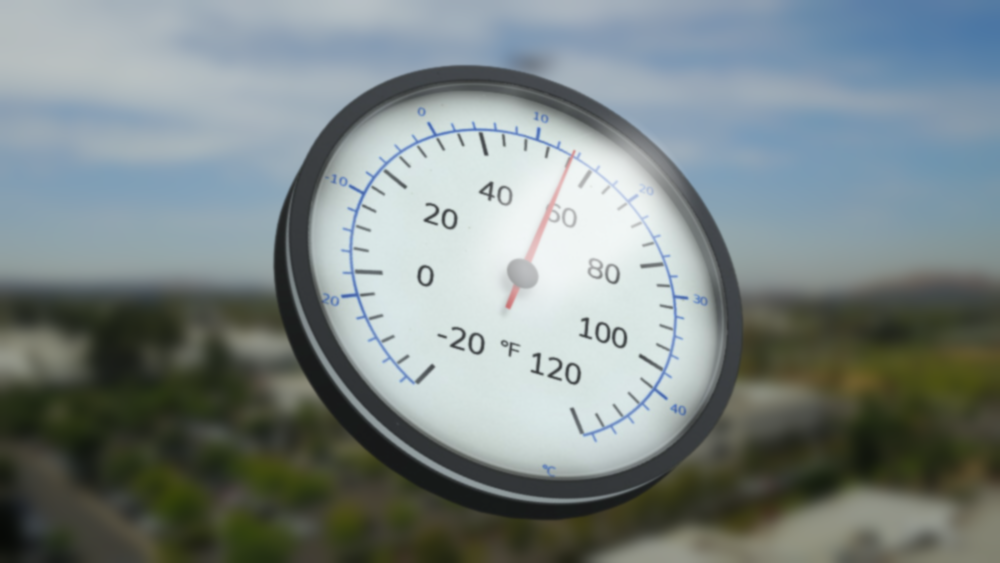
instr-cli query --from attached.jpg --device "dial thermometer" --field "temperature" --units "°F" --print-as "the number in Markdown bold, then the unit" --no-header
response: **56** °F
